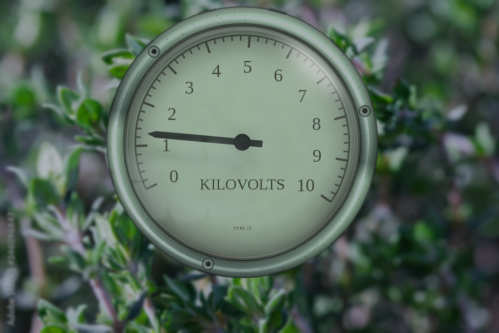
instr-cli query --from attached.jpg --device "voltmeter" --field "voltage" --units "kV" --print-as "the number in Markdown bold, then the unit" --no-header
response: **1.3** kV
